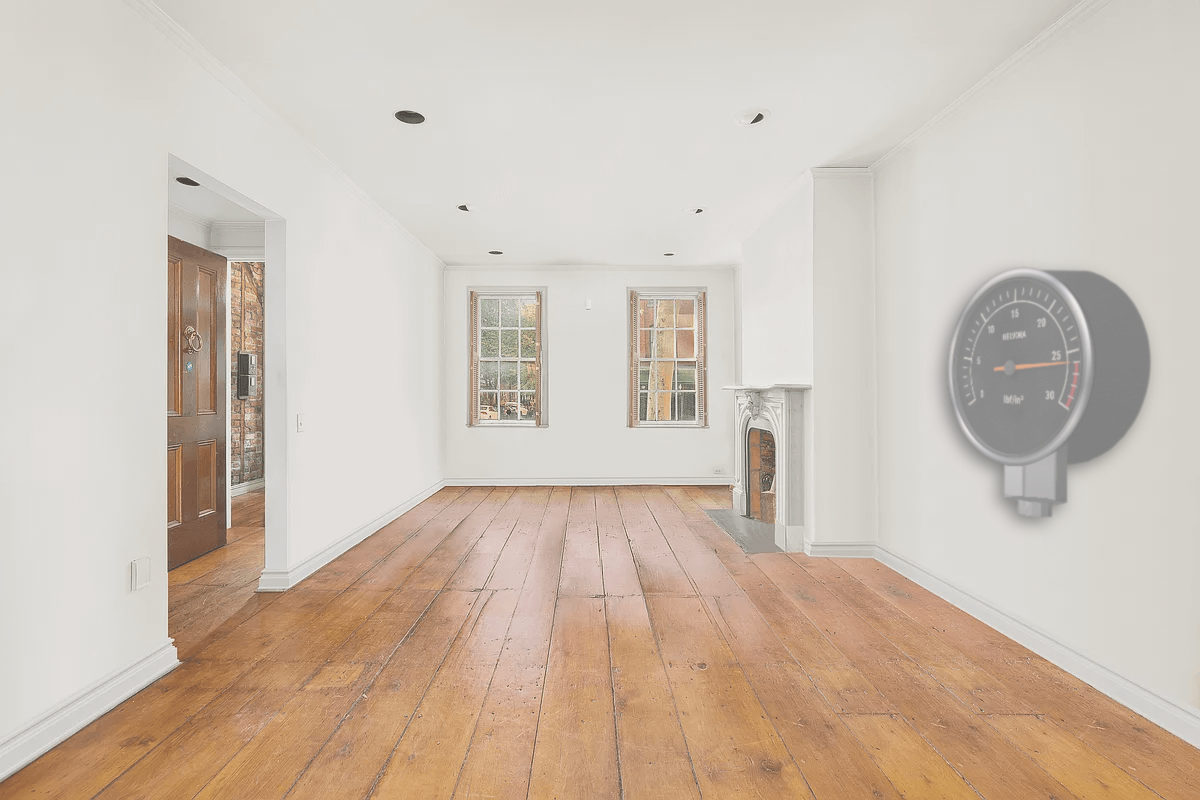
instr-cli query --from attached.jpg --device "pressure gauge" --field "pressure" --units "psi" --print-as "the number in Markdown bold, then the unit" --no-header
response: **26** psi
